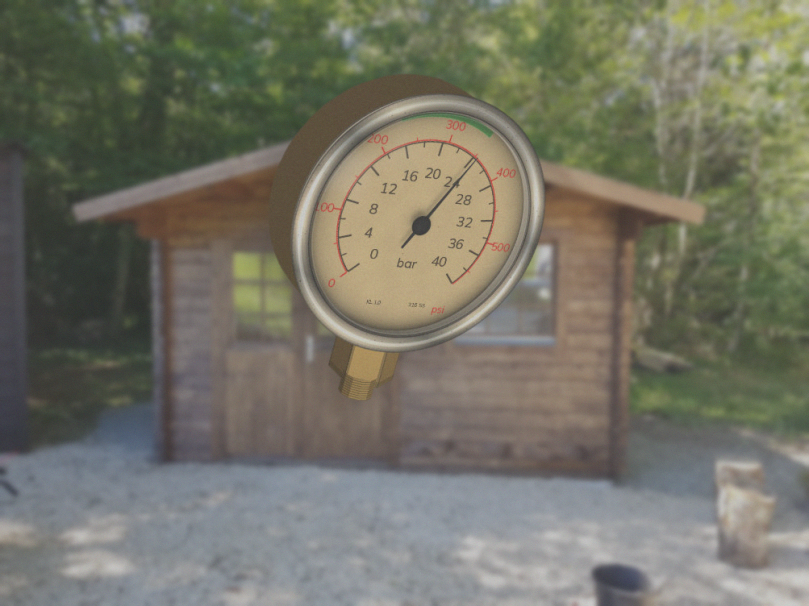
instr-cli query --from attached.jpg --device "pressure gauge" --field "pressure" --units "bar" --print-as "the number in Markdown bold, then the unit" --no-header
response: **24** bar
